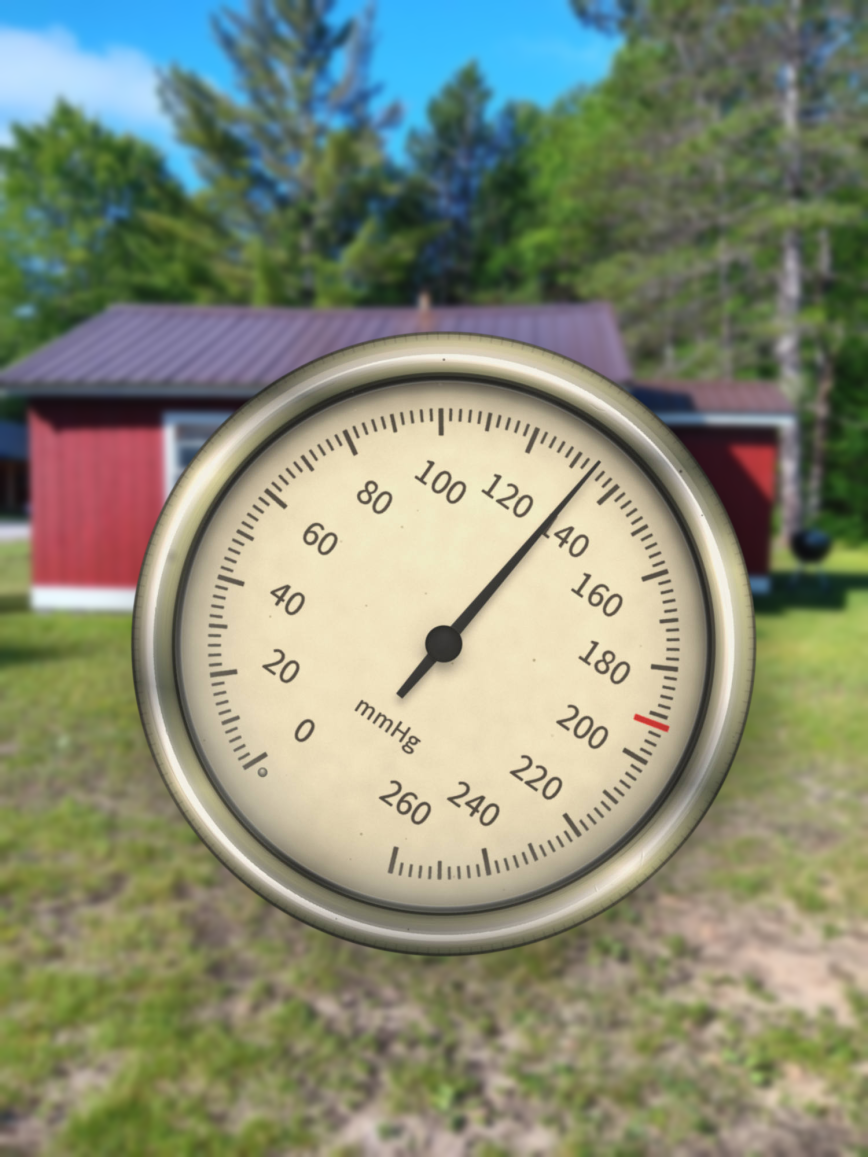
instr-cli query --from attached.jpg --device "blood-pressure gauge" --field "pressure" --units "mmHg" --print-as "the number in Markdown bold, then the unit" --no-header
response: **134** mmHg
